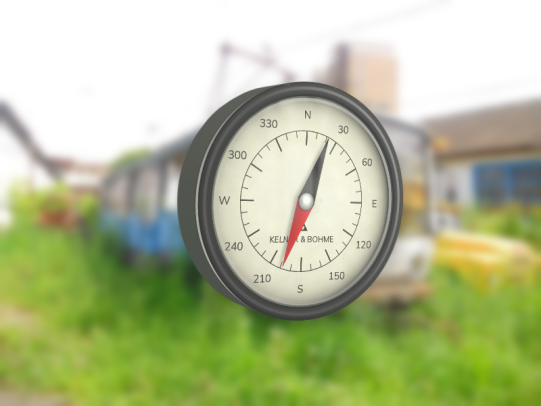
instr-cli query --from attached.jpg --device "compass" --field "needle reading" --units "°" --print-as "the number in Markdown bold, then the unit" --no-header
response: **200** °
